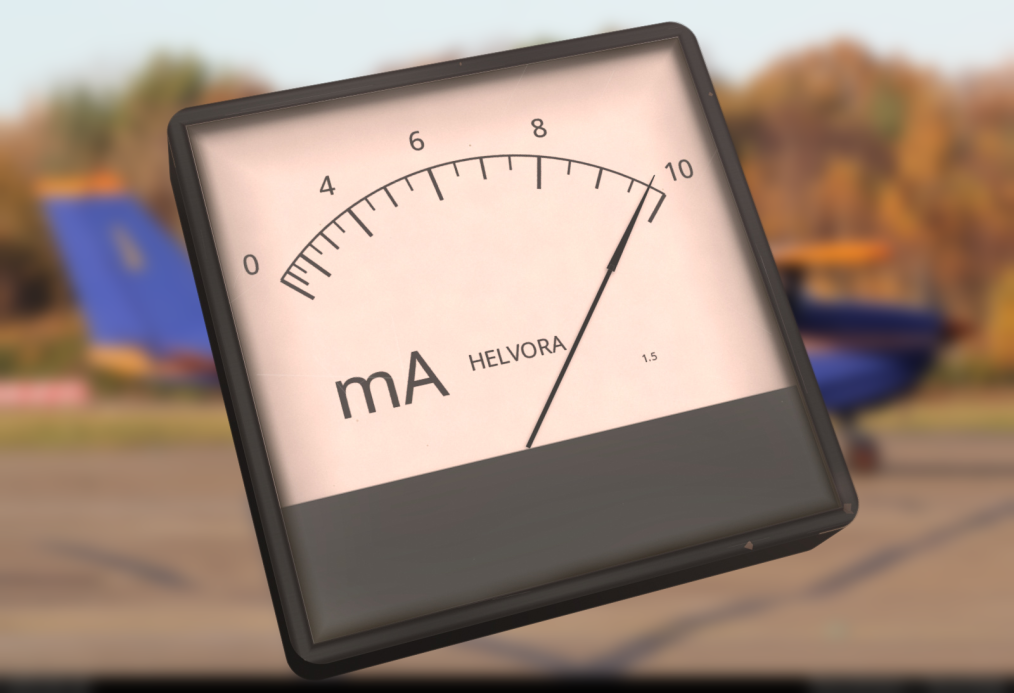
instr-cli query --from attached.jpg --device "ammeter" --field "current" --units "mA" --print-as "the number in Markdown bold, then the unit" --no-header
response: **9.75** mA
